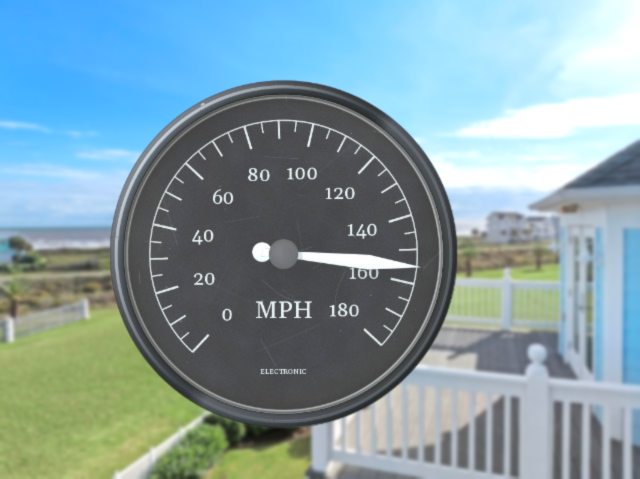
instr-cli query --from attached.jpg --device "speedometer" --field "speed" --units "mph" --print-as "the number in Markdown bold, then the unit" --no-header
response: **155** mph
